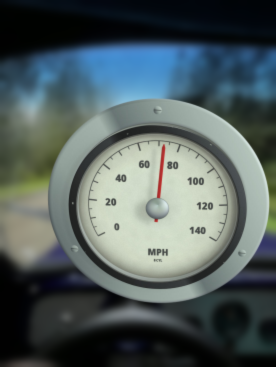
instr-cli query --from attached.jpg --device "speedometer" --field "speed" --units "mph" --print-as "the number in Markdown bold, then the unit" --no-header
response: **72.5** mph
